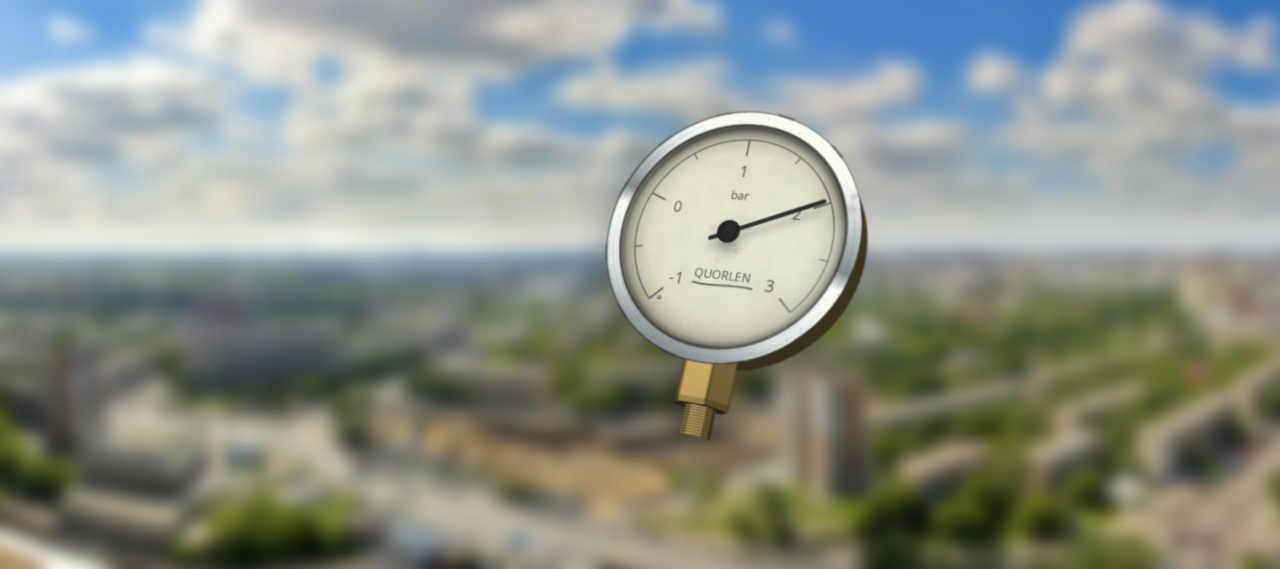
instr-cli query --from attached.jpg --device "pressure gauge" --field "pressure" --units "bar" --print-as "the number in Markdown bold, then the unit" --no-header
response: **2** bar
